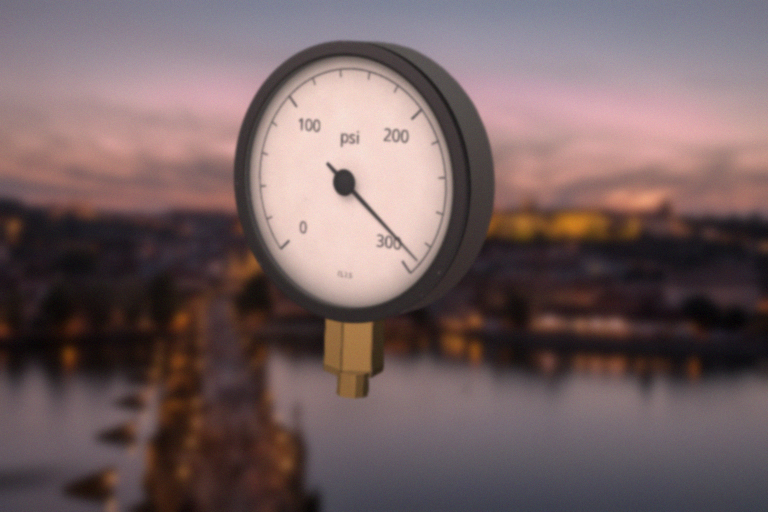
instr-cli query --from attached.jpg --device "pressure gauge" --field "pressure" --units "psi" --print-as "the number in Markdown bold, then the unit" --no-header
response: **290** psi
